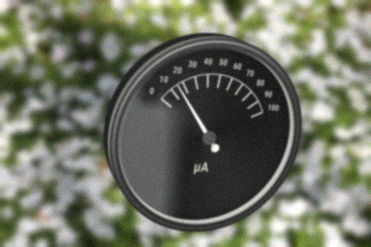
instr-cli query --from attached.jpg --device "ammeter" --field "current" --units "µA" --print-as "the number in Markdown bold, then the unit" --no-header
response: **15** µA
